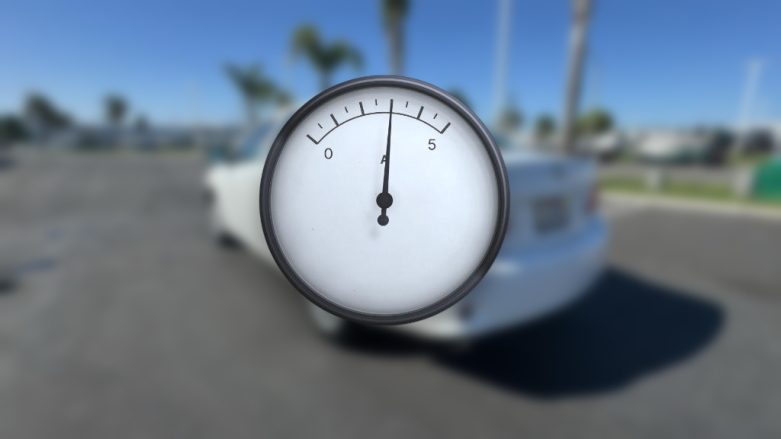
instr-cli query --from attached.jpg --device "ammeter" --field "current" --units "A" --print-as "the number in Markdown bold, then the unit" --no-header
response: **3** A
